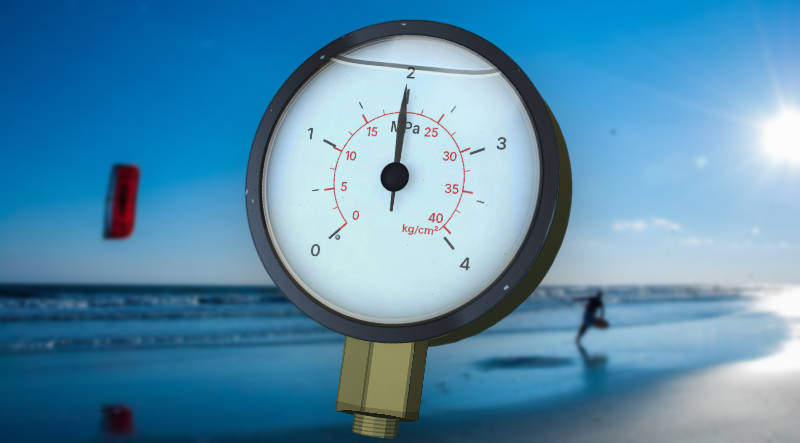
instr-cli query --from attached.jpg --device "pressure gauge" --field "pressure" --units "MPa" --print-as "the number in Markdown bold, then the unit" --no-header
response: **2** MPa
